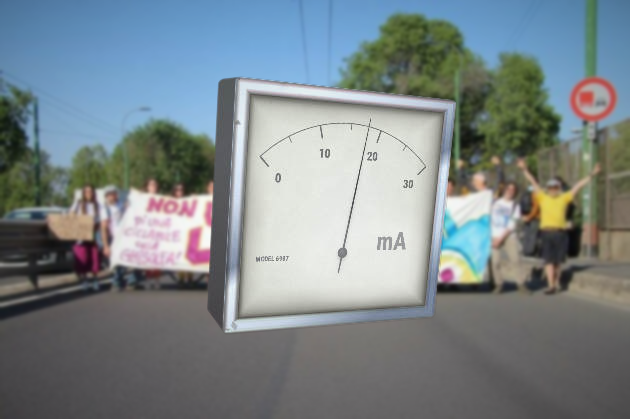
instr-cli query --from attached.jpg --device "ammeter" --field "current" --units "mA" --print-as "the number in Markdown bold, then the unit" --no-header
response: **17.5** mA
